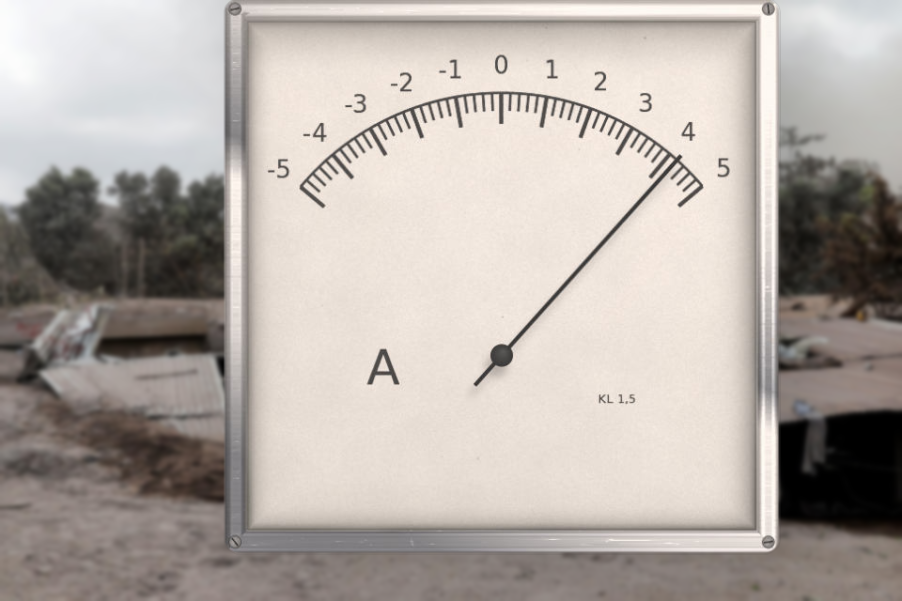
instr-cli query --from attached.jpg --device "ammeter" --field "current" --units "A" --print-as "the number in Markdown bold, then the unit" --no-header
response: **4.2** A
